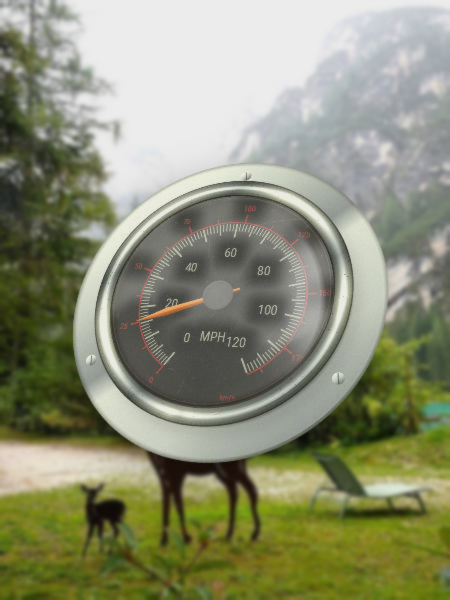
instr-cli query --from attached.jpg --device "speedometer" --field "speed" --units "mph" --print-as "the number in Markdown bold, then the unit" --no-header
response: **15** mph
